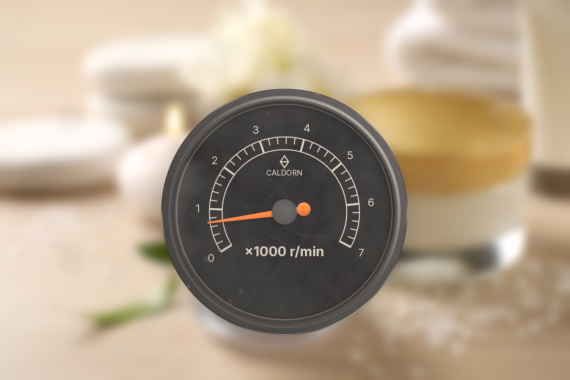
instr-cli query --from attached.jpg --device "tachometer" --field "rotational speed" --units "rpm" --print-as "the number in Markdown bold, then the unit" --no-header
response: **700** rpm
